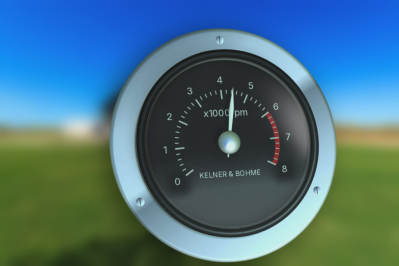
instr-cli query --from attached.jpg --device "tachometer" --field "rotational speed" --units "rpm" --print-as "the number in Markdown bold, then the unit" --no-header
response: **4400** rpm
